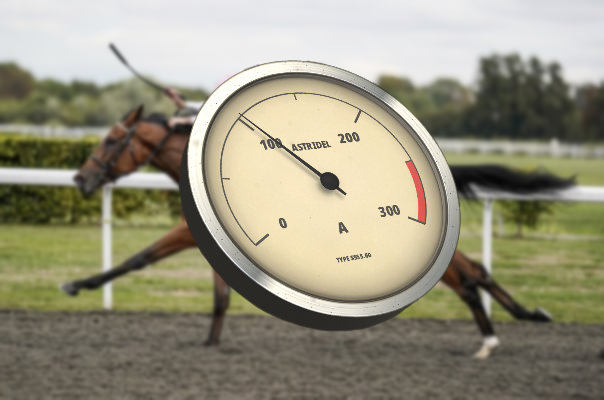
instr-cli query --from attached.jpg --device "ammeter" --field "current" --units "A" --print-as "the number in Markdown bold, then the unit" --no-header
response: **100** A
